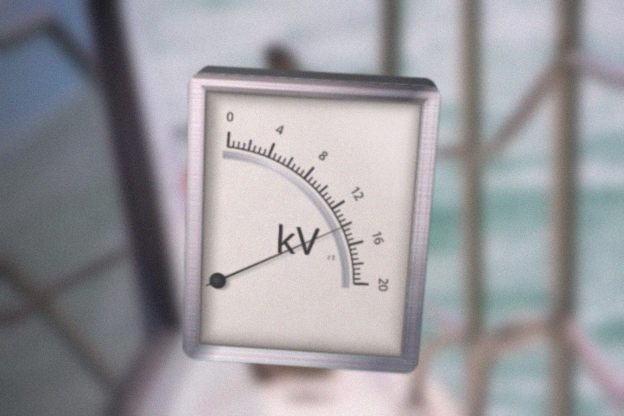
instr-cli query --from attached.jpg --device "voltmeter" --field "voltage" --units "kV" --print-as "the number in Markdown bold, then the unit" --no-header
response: **14** kV
